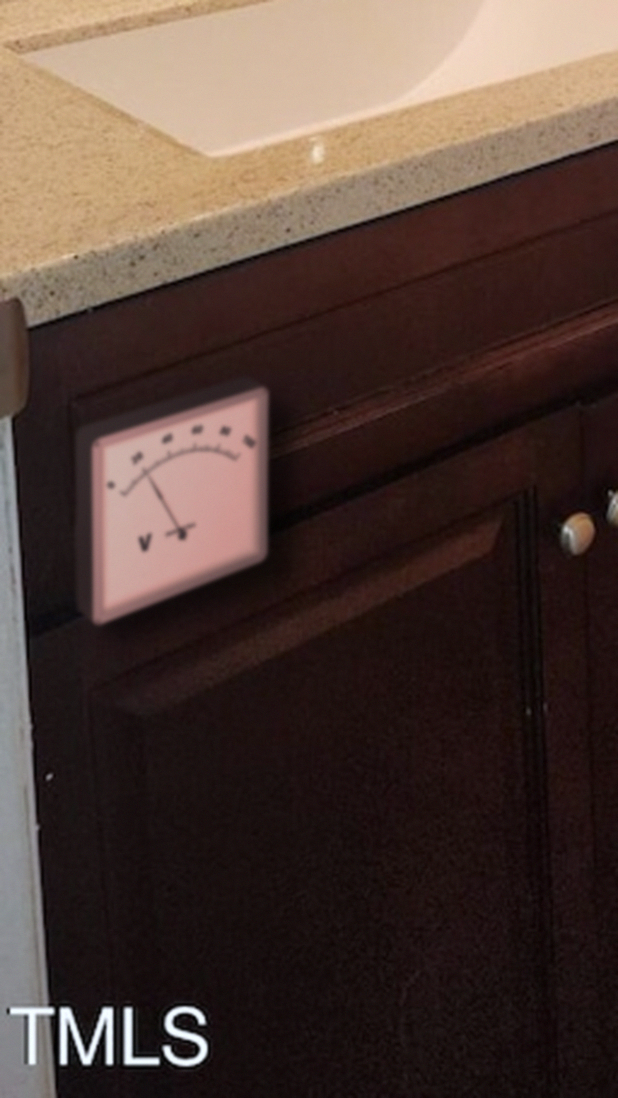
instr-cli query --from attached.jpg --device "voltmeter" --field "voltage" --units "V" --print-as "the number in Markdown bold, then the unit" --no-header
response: **20** V
